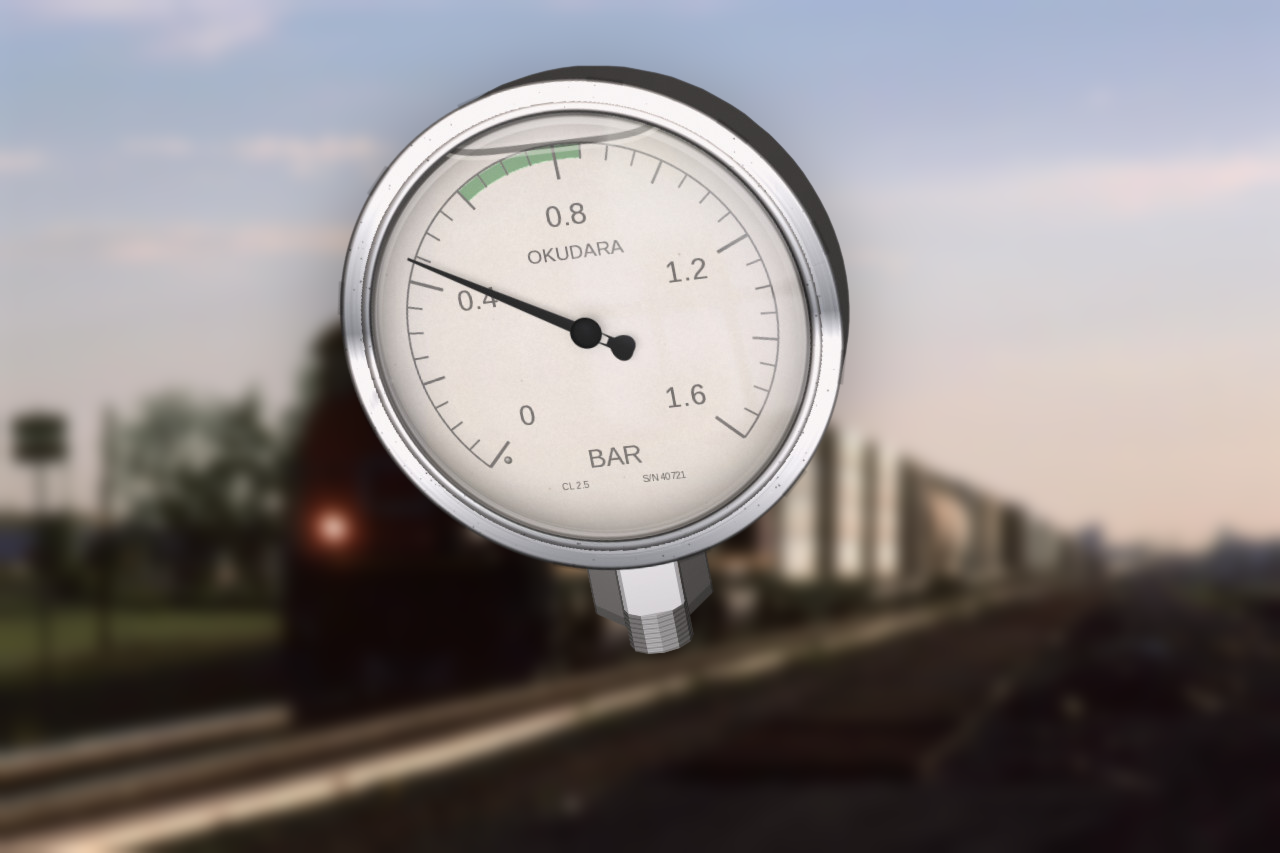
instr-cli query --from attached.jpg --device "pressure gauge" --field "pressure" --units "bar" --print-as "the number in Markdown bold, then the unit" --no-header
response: **0.45** bar
